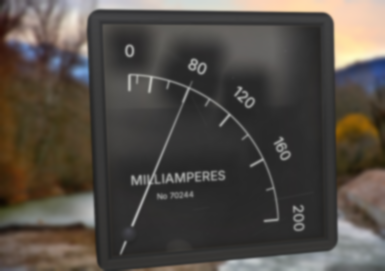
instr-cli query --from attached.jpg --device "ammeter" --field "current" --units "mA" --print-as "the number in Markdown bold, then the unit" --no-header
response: **80** mA
